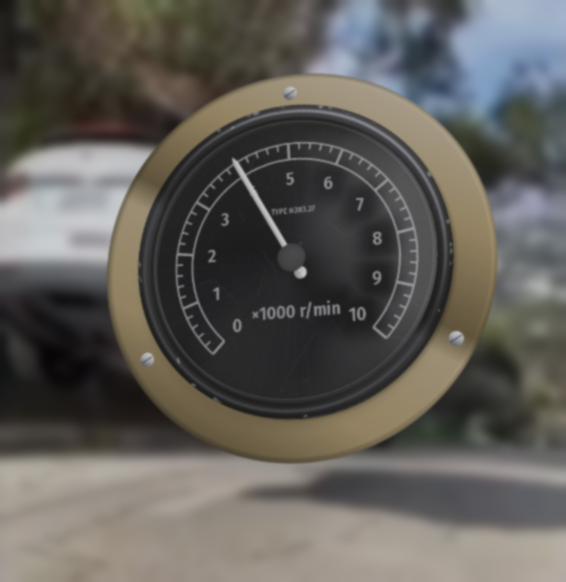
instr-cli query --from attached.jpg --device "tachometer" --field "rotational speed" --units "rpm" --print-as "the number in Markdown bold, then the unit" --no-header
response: **4000** rpm
